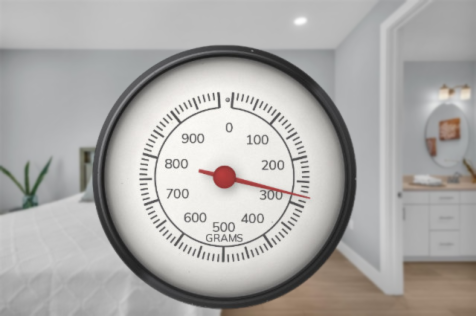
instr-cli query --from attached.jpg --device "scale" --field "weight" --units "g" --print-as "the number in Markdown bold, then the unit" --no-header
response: **280** g
